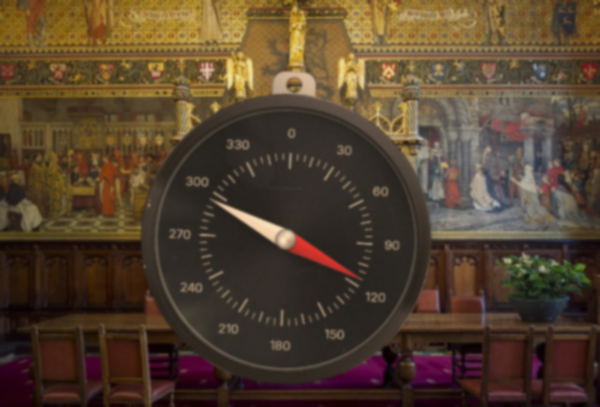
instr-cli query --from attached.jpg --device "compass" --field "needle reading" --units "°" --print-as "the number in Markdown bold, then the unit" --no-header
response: **115** °
